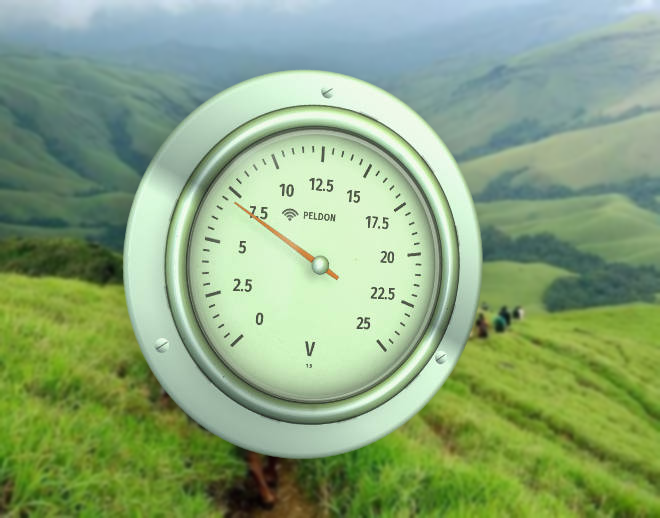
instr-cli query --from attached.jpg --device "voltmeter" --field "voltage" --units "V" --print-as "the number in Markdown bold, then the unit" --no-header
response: **7** V
